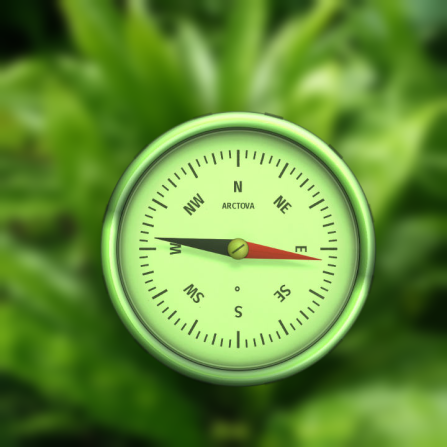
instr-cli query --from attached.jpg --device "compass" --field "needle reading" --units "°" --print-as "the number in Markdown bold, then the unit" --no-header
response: **97.5** °
